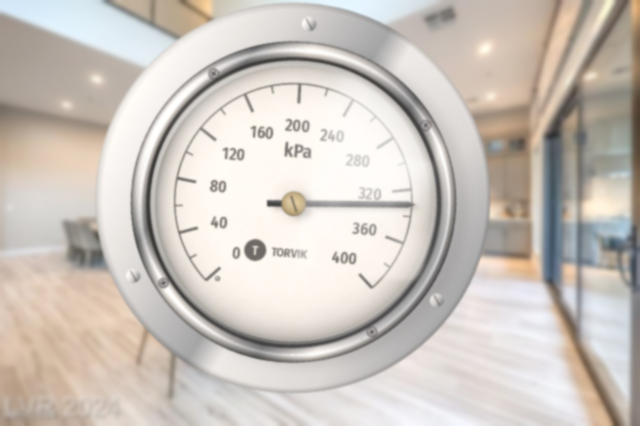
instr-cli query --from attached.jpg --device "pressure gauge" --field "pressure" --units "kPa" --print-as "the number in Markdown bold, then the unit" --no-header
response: **330** kPa
